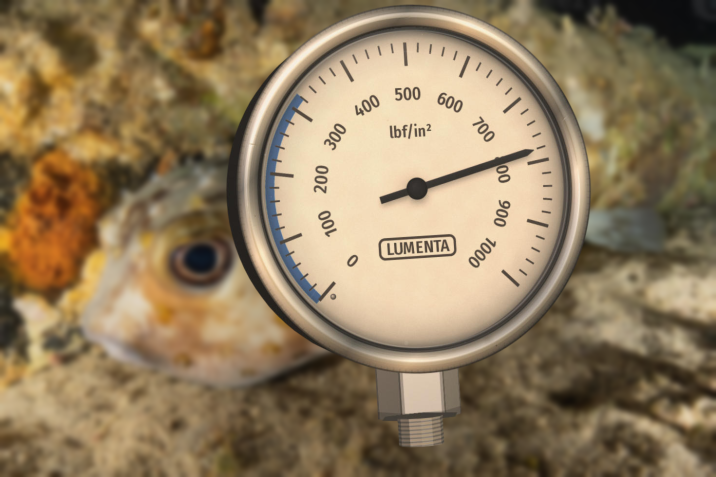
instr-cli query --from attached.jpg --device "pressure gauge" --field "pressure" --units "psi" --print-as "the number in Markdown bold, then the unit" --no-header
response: **780** psi
